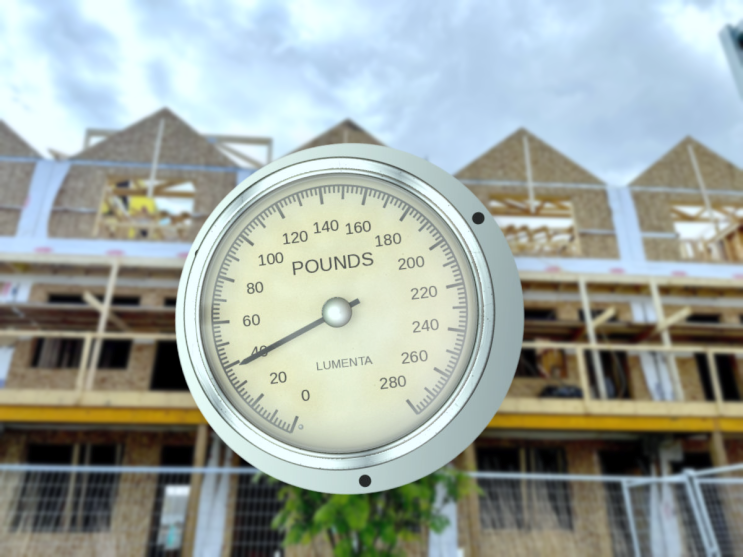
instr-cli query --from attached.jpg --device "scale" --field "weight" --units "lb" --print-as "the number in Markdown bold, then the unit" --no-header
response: **38** lb
